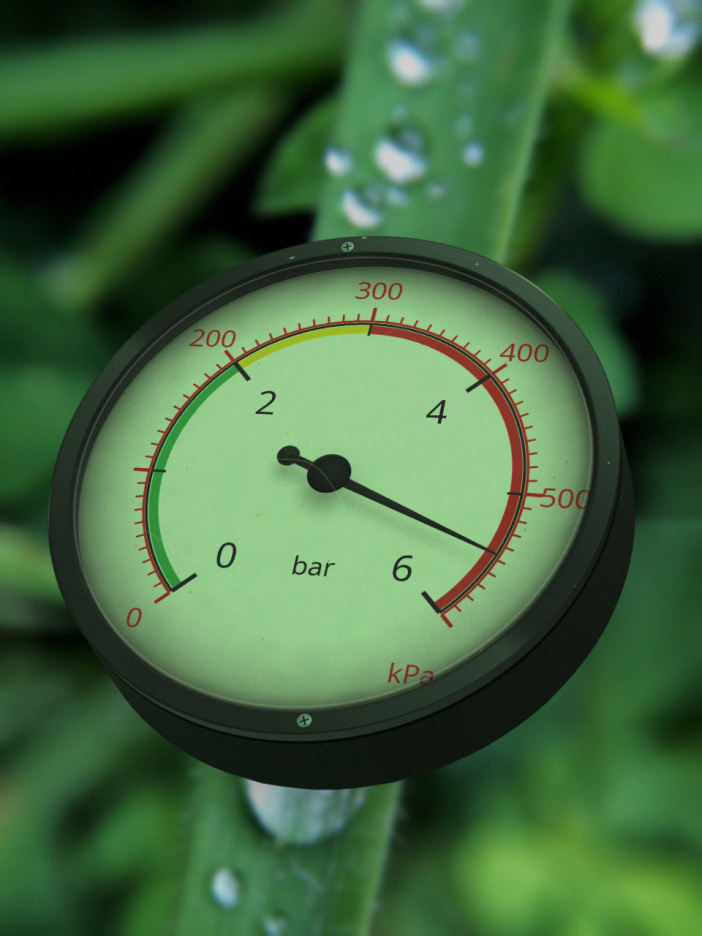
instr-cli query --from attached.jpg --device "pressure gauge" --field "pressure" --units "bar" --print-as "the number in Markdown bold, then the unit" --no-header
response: **5.5** bar
